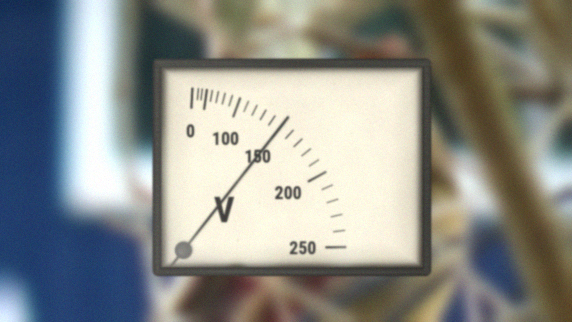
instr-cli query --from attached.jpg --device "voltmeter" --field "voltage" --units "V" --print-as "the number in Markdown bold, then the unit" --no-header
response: **150** V
